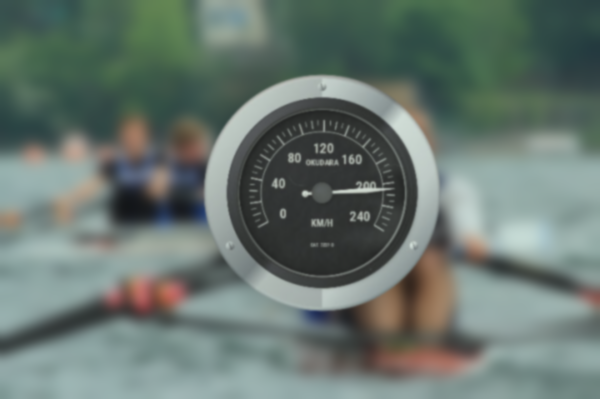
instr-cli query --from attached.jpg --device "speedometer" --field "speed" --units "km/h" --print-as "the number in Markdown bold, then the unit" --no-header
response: **205** km/h
